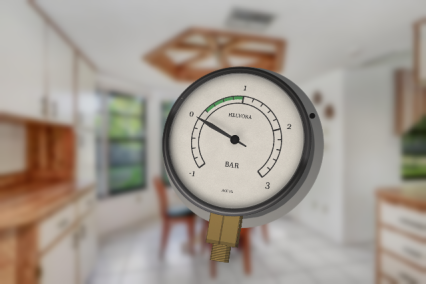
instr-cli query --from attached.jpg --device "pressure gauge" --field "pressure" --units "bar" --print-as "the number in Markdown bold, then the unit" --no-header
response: **0** bar
